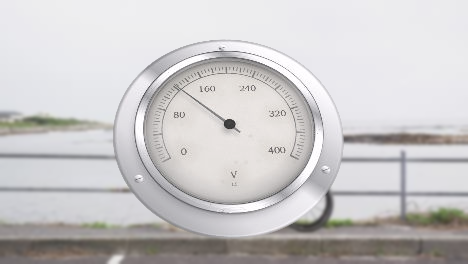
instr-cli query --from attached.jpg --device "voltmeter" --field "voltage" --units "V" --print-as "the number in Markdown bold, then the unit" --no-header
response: **120** V
